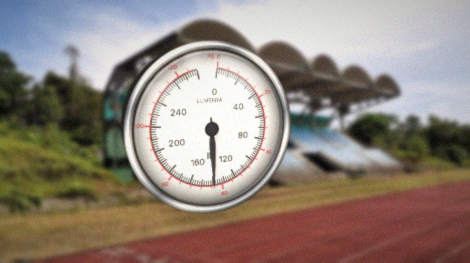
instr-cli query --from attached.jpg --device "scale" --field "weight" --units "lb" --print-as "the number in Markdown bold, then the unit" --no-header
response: **140** lb
